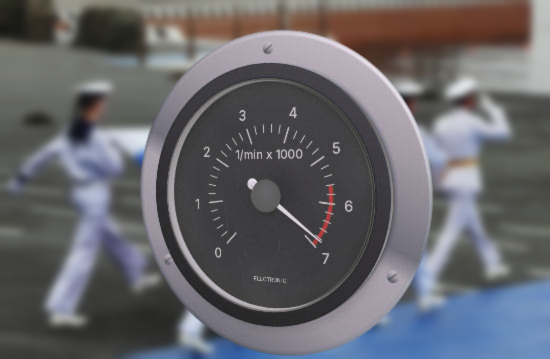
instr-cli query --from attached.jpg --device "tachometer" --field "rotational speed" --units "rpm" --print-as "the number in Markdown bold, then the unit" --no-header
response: **6800** rpm
